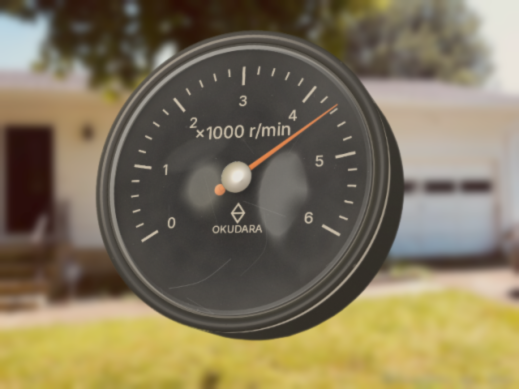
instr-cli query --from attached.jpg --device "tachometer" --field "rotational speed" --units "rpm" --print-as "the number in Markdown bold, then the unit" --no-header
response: **4400** rpm
